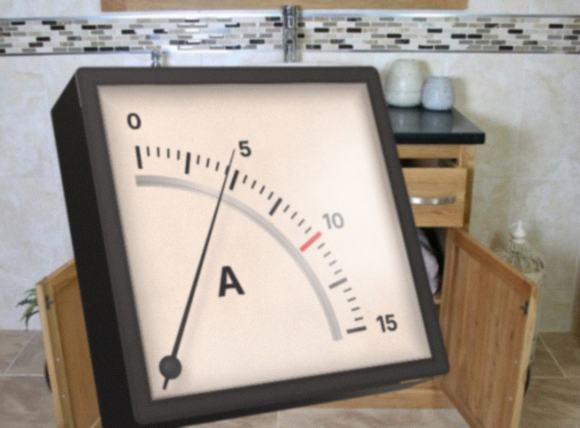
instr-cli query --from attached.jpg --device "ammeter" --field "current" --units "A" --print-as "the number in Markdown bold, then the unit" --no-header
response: **4.5** A
